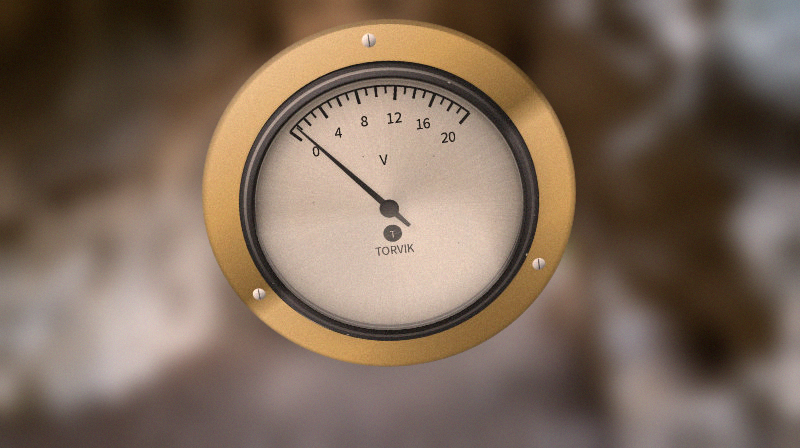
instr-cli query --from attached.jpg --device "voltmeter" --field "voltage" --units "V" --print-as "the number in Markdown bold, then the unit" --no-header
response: **1** V
